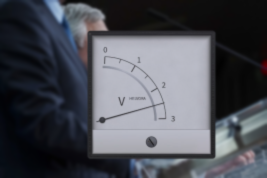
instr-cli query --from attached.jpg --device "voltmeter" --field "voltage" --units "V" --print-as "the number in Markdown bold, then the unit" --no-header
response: **2.5** V
